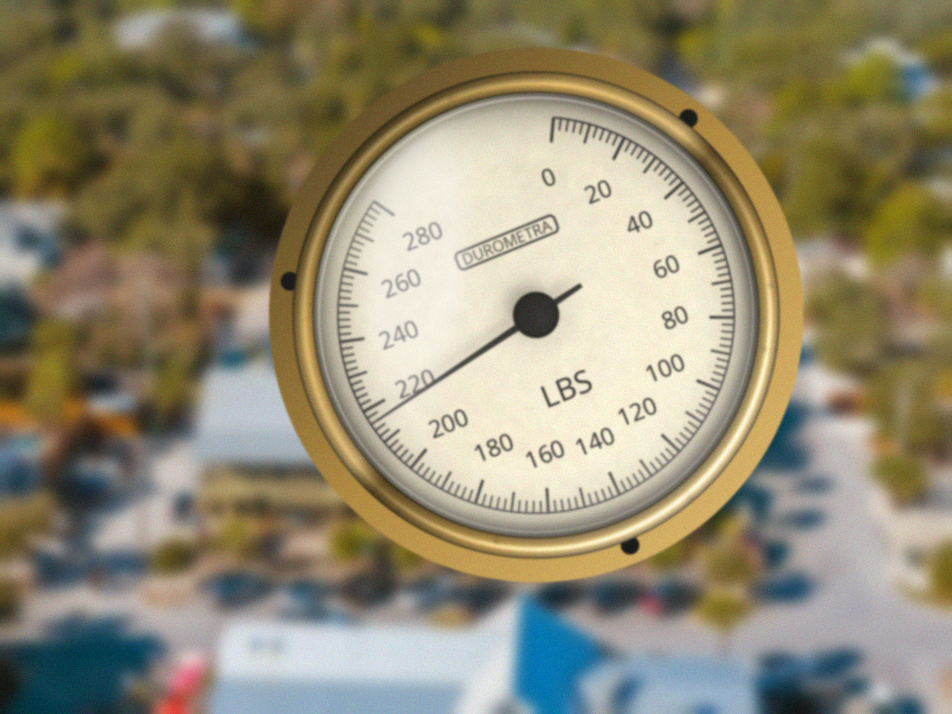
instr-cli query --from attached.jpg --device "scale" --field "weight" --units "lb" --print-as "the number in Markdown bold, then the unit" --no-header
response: **216** lb
